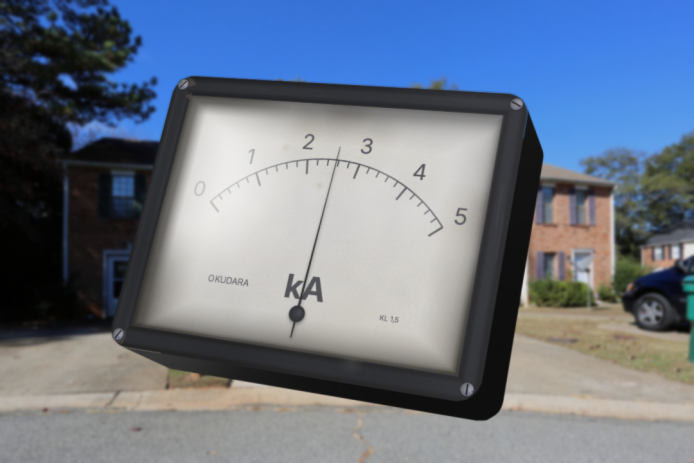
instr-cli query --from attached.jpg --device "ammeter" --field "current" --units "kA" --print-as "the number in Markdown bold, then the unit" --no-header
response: **2.6** kA
